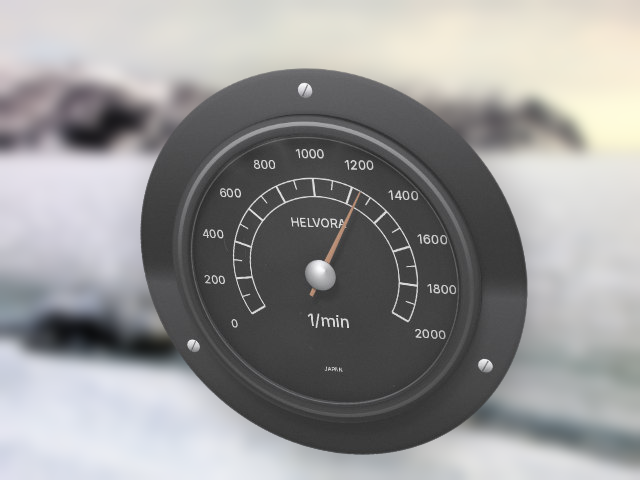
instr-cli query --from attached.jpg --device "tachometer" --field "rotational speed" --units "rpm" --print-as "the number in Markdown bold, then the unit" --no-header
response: **1250** rpm
